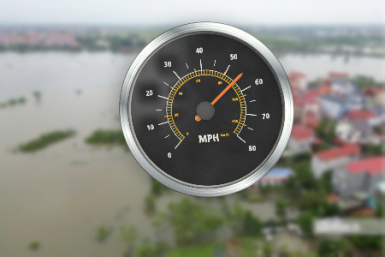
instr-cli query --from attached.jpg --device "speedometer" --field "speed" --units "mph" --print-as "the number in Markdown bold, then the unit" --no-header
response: **55** mph
